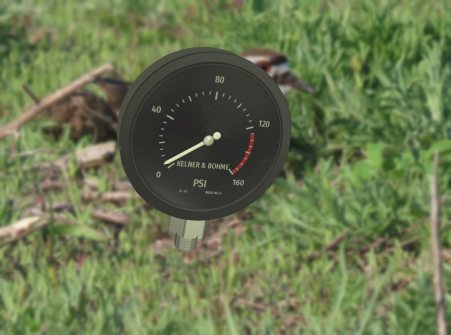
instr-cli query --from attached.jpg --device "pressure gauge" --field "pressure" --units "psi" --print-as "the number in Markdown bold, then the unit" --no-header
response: **5** psi
